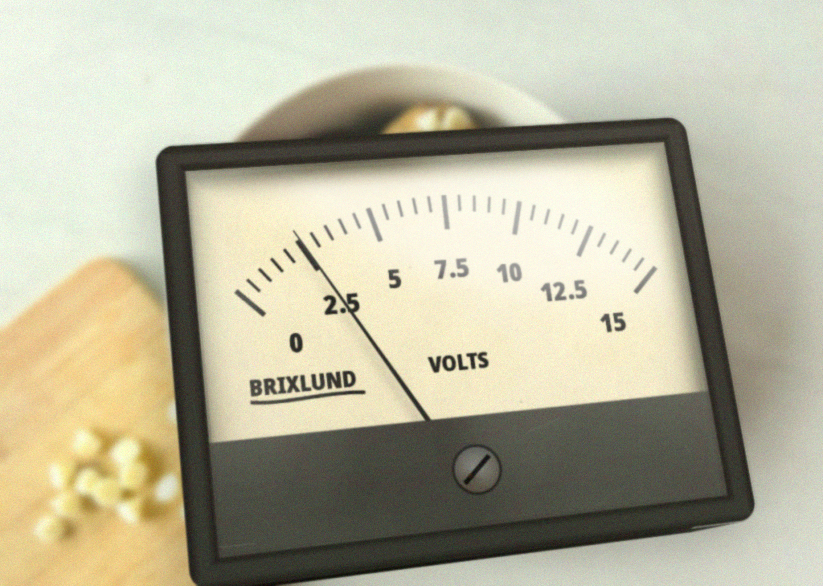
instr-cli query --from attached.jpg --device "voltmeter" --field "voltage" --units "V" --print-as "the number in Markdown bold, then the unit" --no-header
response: **2.5** V
